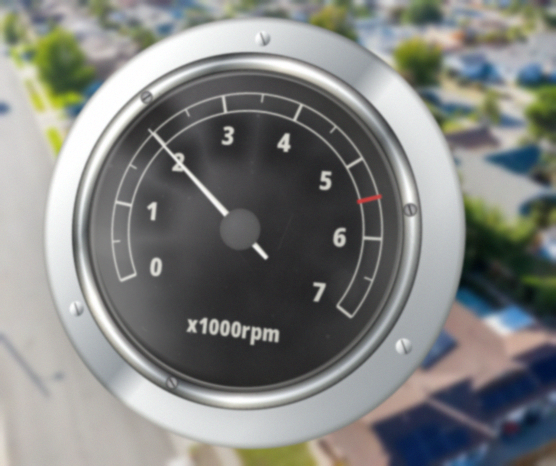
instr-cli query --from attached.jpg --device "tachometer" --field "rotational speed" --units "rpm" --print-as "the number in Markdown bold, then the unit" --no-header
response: **2000** rpm
